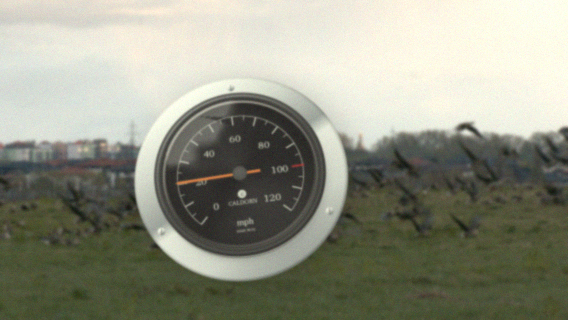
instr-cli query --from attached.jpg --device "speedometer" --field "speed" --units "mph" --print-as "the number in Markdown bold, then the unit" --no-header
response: **20** mph
